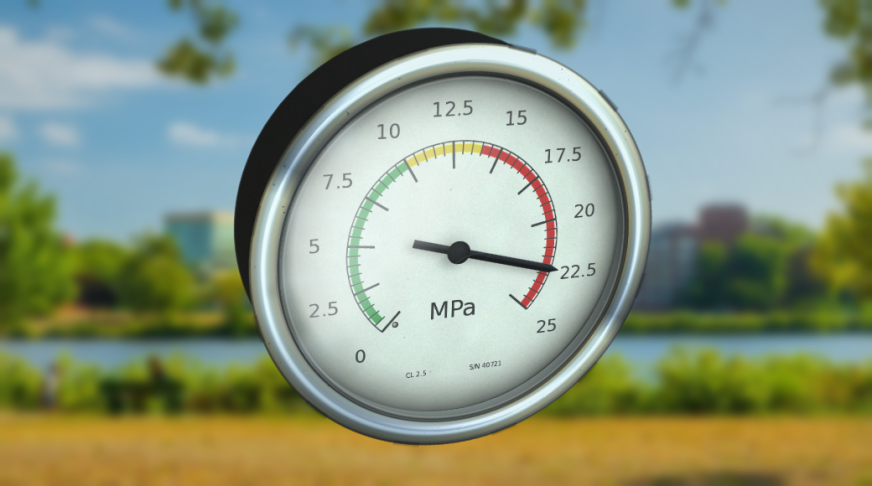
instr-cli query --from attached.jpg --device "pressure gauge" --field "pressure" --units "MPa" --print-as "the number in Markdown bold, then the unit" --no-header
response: **22.5** MPa
